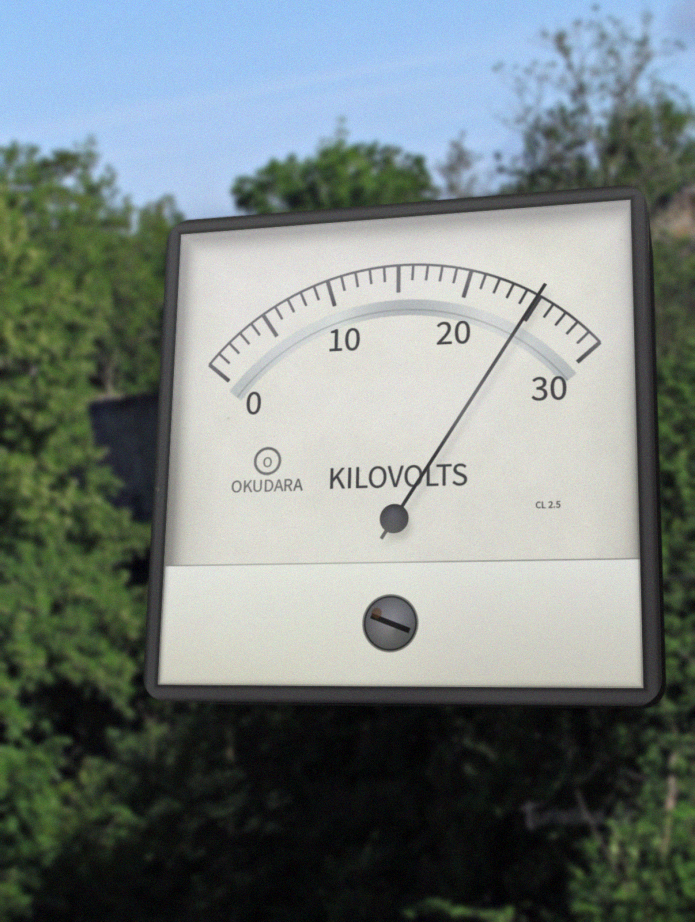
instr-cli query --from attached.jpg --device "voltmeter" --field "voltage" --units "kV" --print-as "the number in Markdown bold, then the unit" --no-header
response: **25** kV
